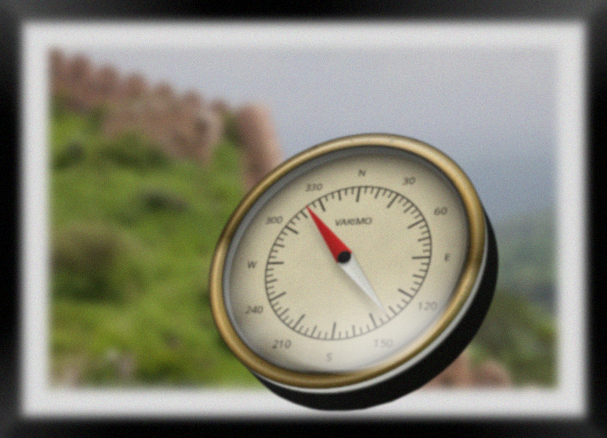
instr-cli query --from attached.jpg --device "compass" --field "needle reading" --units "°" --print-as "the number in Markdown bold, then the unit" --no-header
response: **320** °
